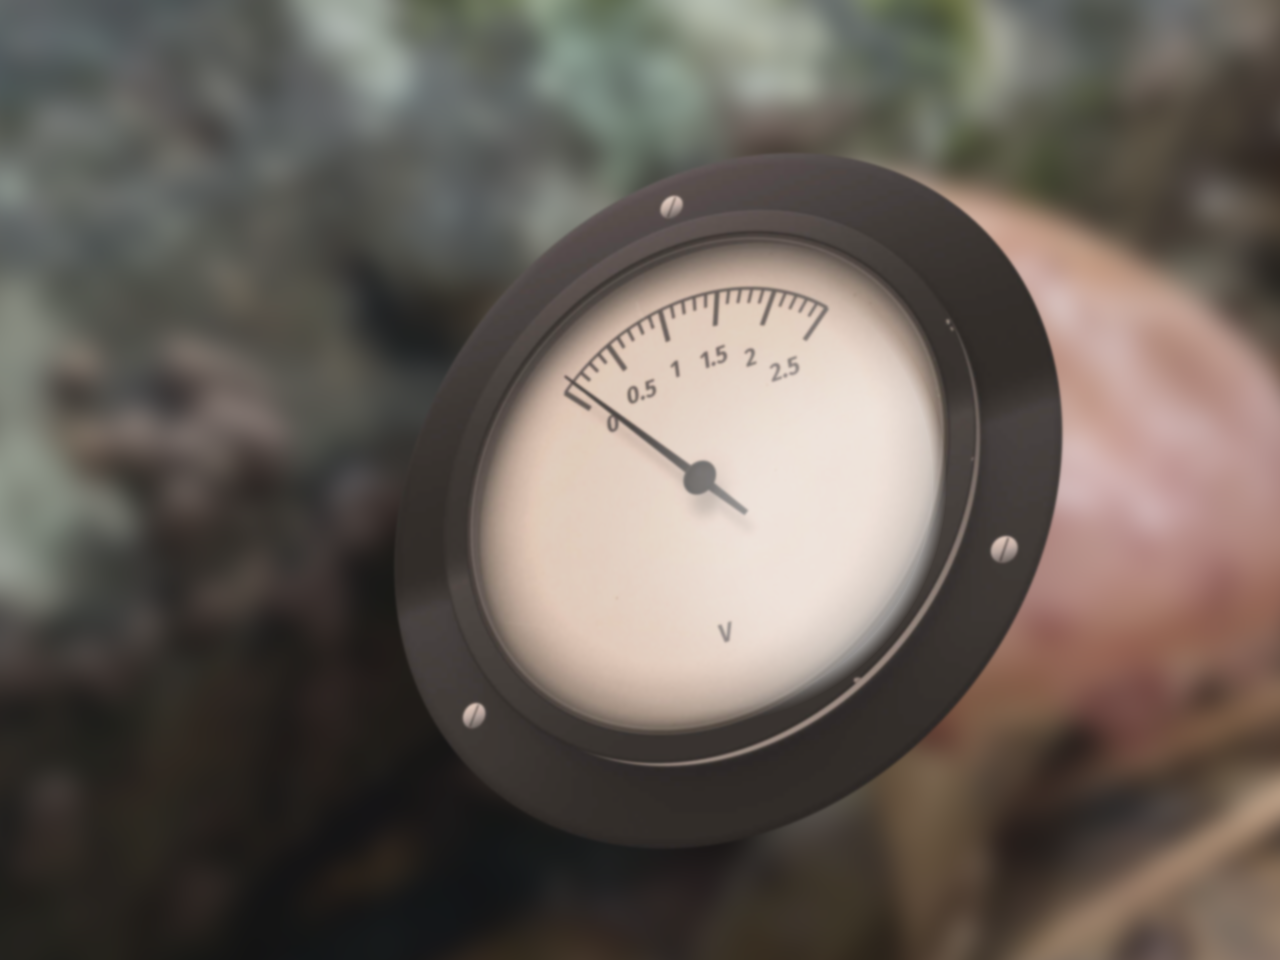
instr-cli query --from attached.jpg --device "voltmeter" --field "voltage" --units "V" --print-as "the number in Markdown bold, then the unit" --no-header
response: **0.1** V
